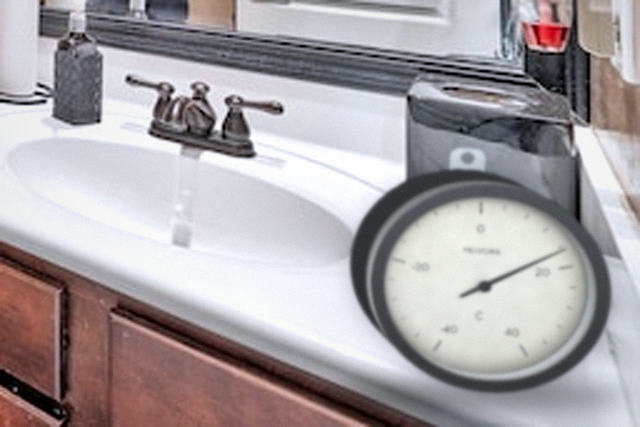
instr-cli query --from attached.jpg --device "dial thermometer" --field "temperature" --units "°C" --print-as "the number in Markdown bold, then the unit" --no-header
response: **16** °C
